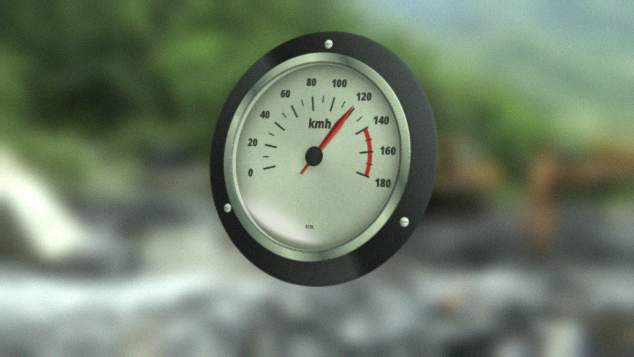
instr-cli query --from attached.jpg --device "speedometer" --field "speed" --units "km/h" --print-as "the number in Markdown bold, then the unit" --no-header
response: **120** km/h
